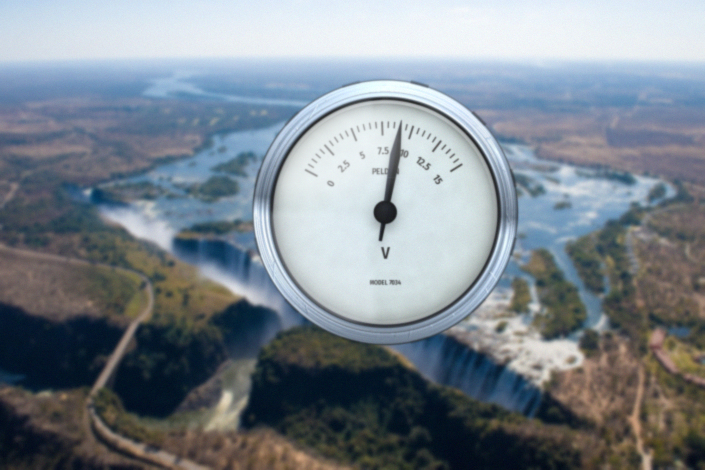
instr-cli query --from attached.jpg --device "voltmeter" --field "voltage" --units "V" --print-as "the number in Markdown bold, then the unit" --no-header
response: **9** V
